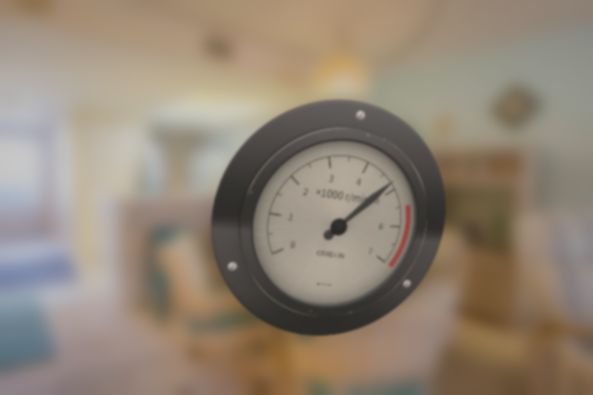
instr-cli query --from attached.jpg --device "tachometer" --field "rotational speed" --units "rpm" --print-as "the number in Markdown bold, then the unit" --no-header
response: **4750** rpm
